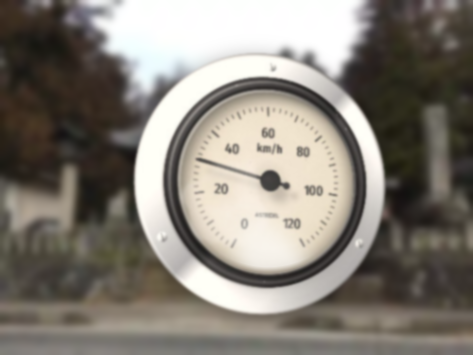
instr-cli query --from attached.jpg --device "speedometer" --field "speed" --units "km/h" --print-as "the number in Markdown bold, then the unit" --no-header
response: **30** km/h
